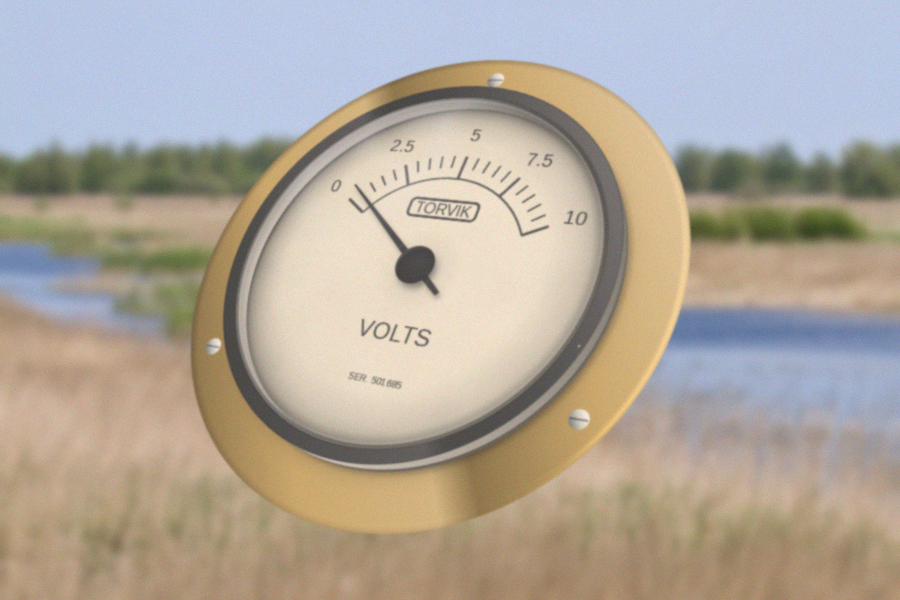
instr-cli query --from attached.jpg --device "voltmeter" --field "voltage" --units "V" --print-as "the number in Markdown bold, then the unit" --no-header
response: **0.5** V
